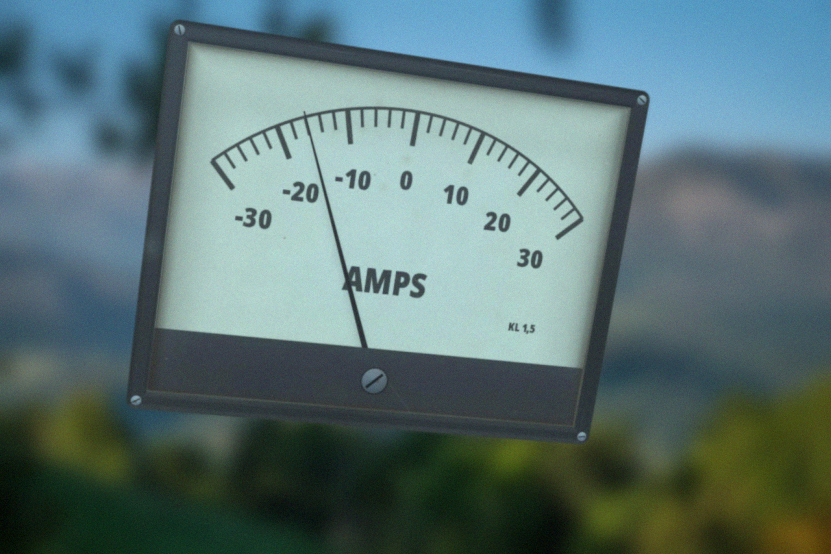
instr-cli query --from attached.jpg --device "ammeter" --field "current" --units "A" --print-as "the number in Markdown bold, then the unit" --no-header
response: **-16** A
